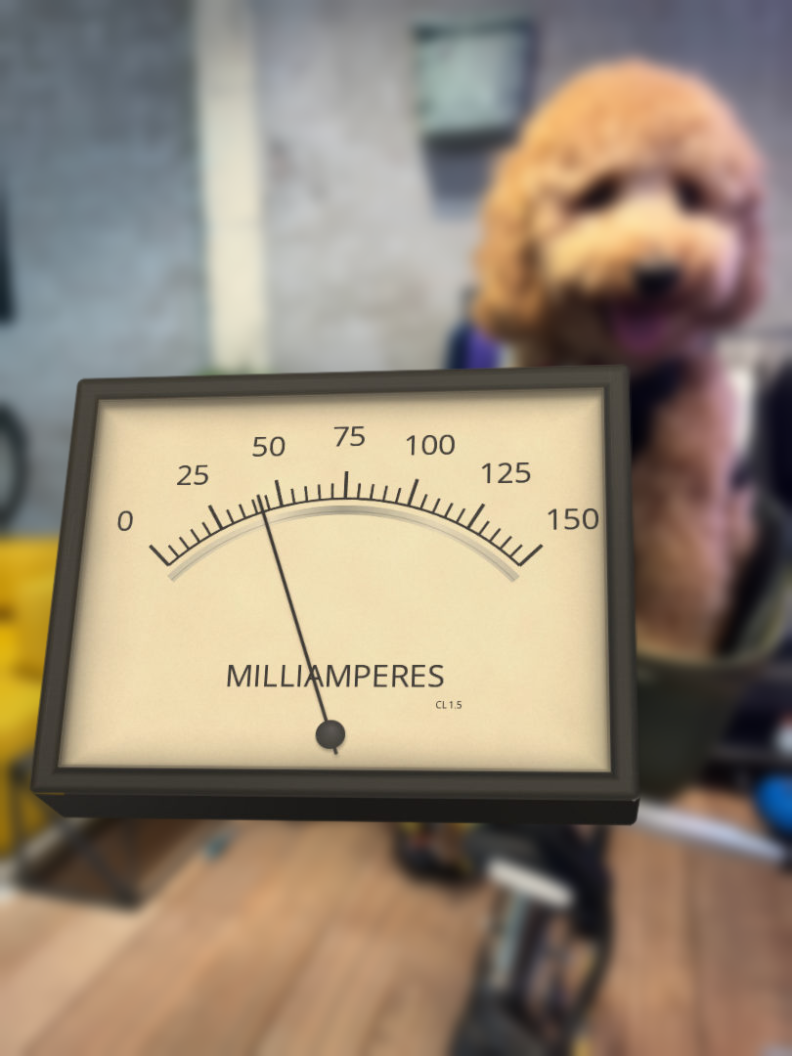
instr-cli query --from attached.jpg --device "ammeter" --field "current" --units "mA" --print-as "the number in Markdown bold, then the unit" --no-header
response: **42.5** mA
